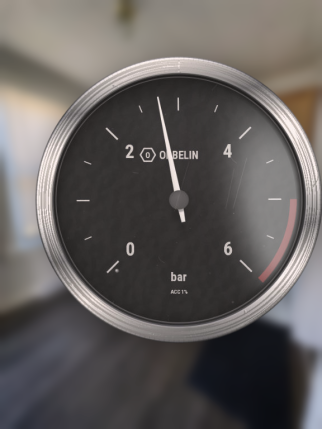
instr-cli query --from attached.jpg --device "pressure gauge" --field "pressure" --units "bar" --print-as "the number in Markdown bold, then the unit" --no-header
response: **2.75** bar
